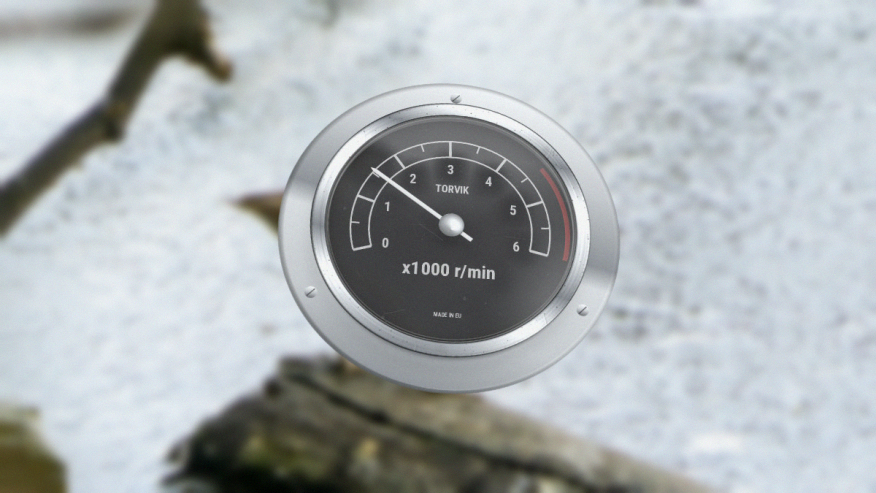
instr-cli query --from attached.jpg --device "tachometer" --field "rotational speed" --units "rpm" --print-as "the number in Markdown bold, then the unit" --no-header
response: **1500** rpm
